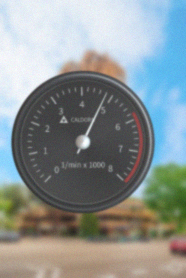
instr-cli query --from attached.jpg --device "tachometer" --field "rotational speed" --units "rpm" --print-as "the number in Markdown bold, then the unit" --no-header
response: **4800** rpm
